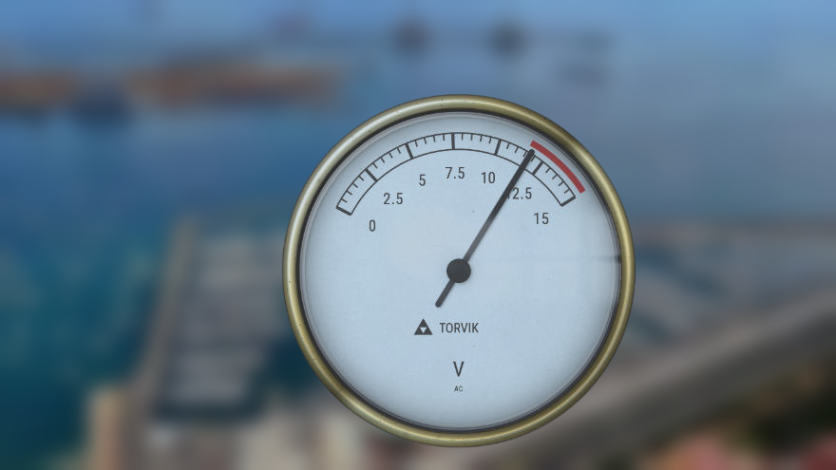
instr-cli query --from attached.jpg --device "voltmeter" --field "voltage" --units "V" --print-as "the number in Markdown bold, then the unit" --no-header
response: **11.75** V
